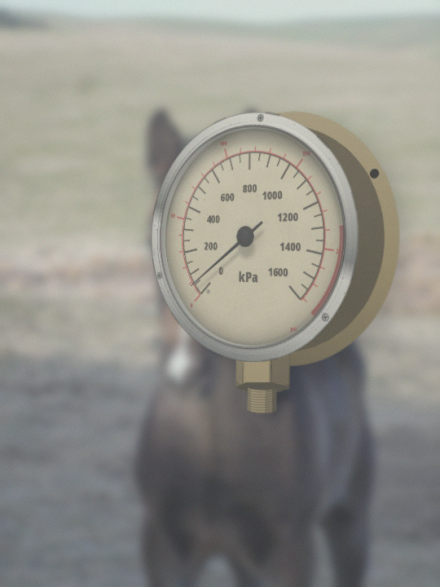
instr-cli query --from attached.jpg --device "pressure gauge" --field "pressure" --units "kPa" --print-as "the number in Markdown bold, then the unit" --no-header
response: **50** kPa
